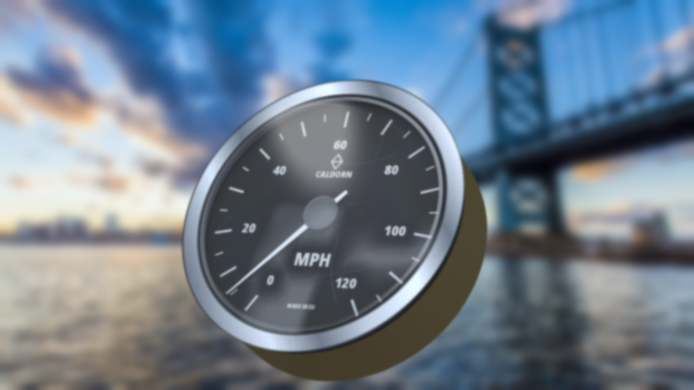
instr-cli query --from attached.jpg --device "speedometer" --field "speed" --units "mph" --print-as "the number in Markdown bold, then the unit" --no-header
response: **5** mph
